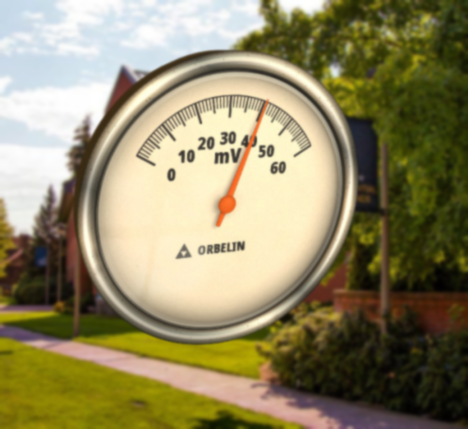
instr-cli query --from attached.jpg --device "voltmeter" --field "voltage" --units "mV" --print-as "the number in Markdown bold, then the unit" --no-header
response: **40** mV
